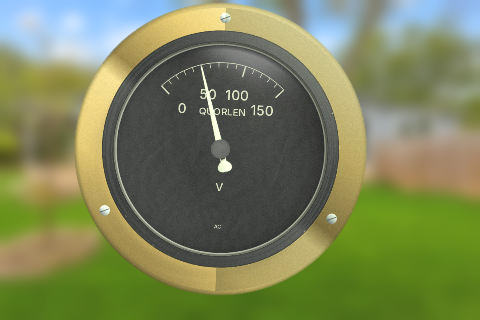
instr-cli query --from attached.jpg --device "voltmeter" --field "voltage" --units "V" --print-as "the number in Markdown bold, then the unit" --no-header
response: **50** V
